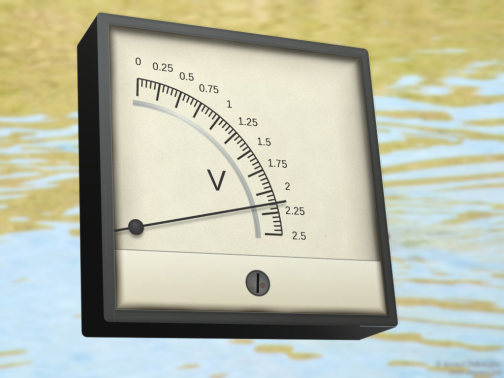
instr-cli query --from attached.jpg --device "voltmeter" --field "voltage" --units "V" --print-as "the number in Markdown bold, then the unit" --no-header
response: **2.15** V
